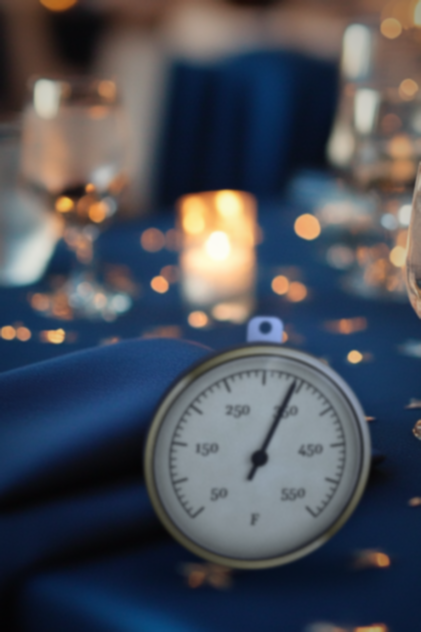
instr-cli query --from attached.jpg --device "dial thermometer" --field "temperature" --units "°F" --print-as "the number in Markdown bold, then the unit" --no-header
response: **340** °F
